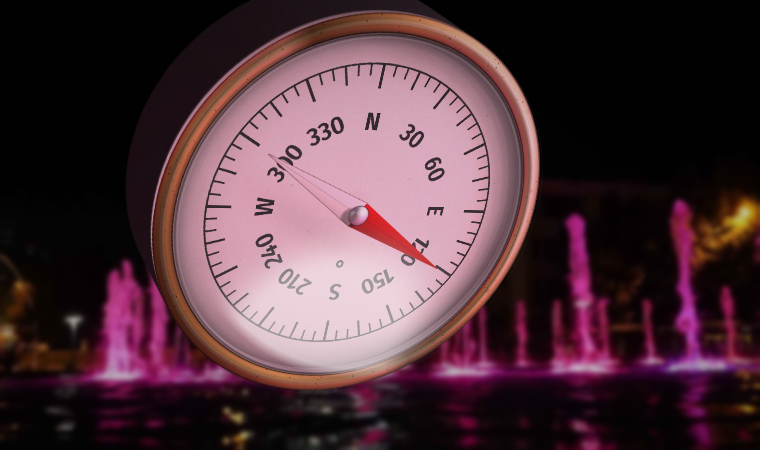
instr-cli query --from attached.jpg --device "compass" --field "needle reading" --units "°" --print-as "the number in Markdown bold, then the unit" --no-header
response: **120** °
